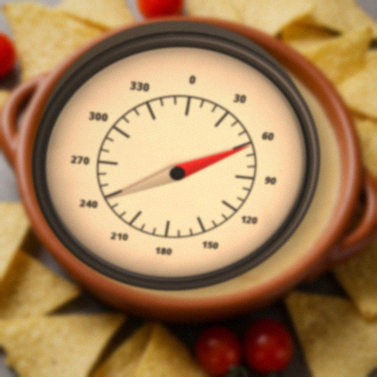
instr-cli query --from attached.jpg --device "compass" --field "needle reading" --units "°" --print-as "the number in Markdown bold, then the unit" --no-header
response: **60** °
